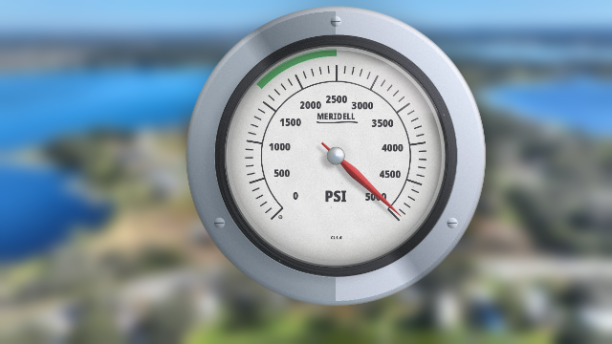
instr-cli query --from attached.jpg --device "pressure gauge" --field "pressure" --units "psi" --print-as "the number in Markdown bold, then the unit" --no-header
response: **4950** psi
